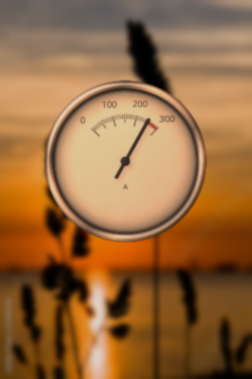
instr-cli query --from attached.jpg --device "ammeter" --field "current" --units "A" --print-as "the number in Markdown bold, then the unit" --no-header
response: **250** A
